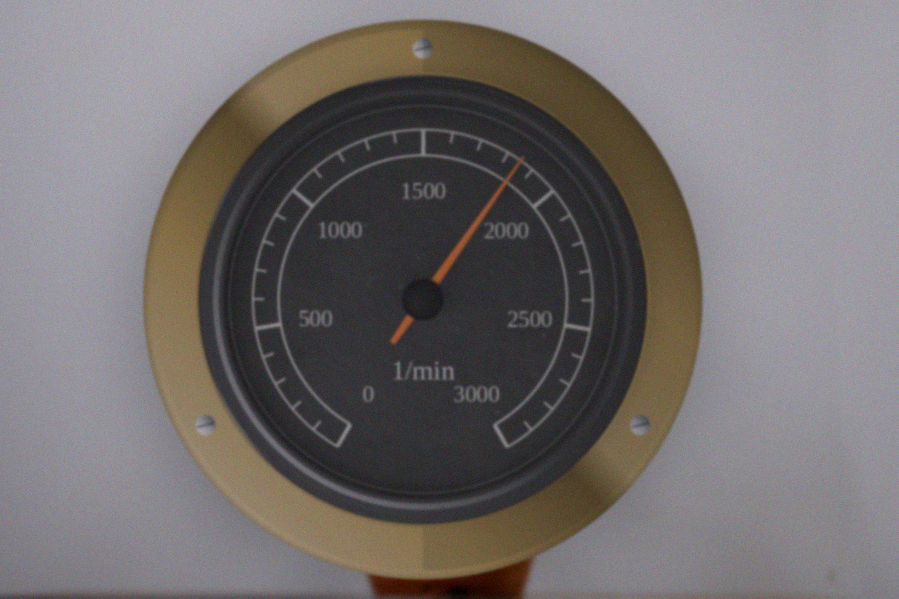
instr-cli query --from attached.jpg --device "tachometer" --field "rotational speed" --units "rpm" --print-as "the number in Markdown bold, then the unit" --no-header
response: **1850** rpm
